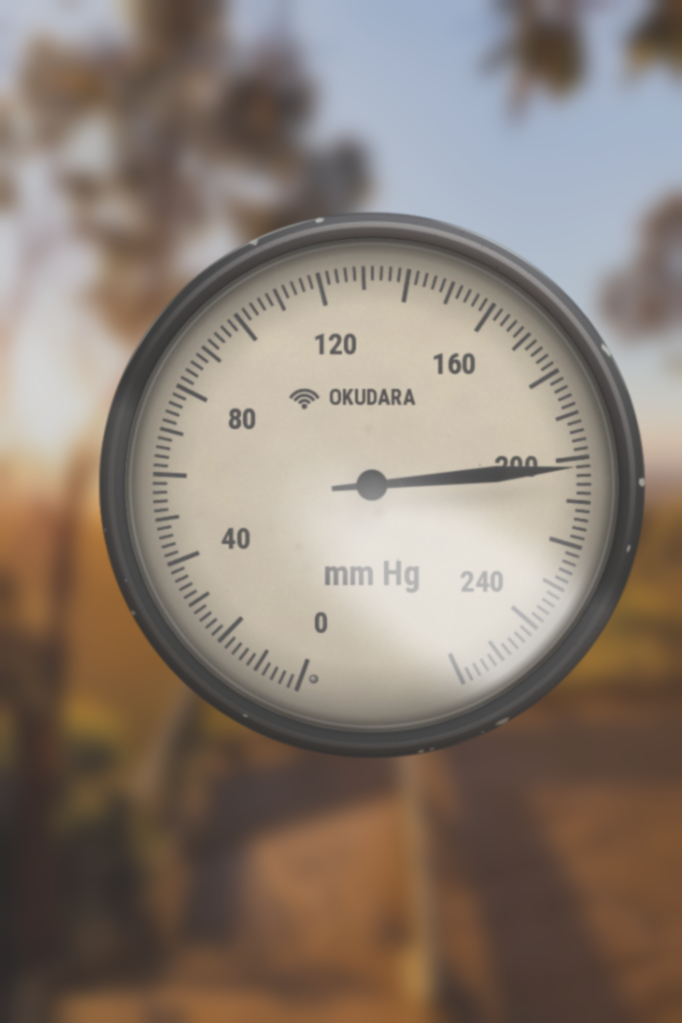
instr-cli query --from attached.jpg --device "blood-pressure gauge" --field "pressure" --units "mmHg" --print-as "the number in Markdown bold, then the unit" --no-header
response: **202** mmHg
